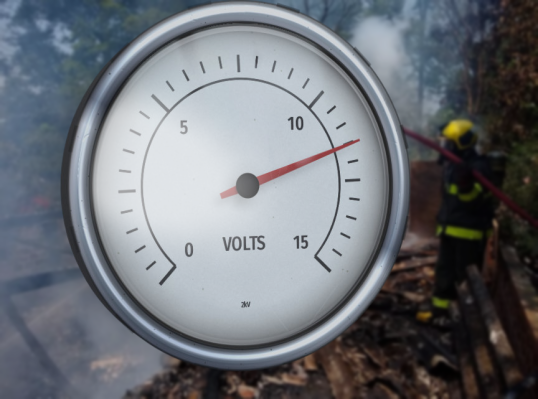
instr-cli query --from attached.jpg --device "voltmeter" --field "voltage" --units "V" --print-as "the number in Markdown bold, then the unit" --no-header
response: **11.5** V
